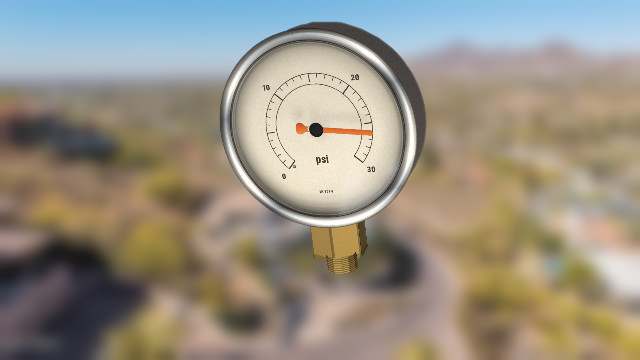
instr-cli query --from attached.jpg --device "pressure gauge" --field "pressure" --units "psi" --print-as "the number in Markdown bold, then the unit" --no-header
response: **26** psi
